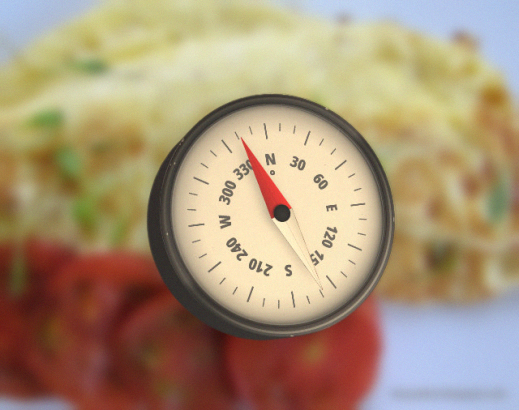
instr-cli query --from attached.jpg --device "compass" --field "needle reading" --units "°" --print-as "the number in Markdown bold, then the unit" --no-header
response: **340** °
